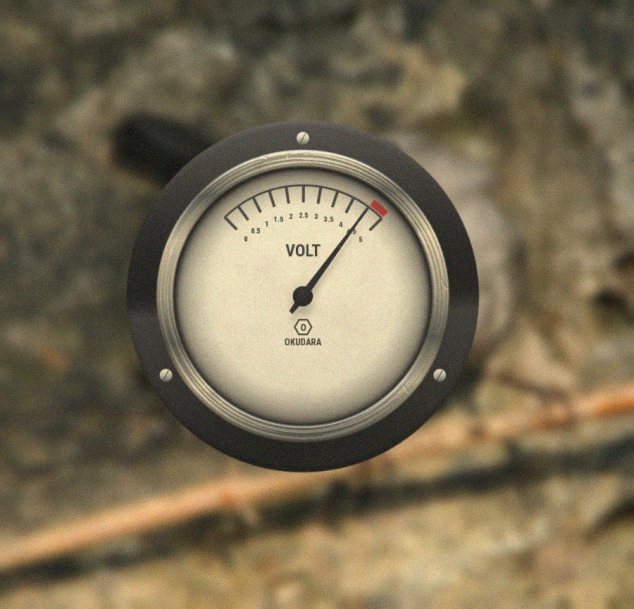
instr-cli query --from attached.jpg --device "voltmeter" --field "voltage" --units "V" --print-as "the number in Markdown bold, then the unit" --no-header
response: **4.5** V
